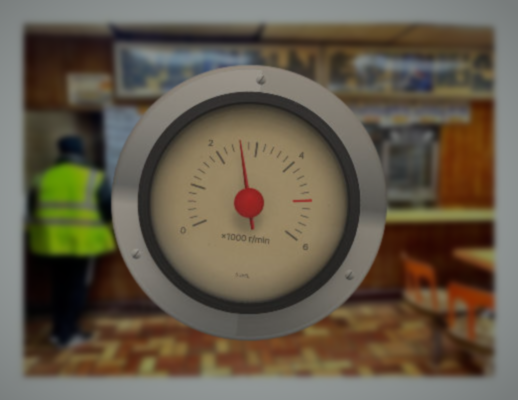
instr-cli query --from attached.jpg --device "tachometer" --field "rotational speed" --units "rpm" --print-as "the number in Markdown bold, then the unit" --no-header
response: **2600** rpm
